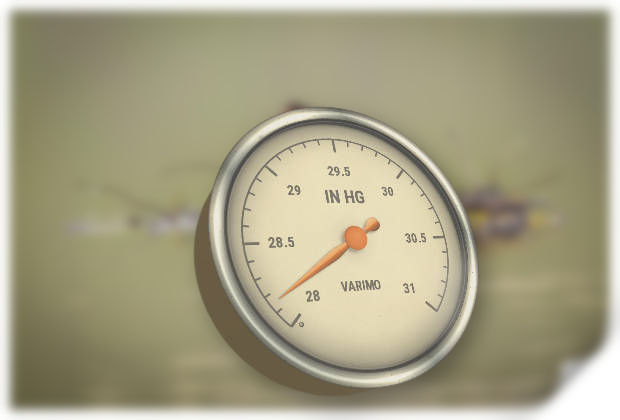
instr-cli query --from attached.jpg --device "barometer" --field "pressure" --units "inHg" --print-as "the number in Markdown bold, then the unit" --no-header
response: **28.15** inHg
